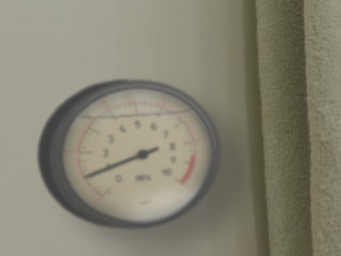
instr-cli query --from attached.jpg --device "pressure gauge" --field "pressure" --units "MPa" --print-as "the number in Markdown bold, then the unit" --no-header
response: **1** MPa
